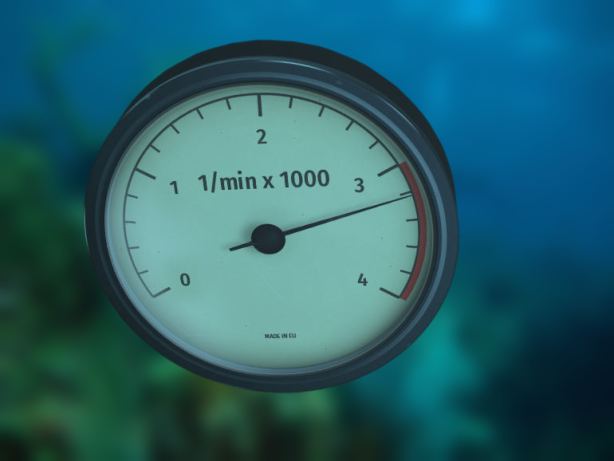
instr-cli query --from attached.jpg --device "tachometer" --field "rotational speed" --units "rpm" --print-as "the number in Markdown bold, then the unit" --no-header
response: **3200** rpm
